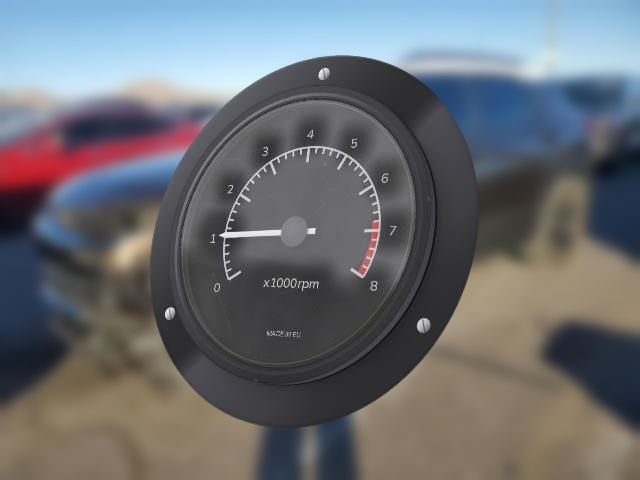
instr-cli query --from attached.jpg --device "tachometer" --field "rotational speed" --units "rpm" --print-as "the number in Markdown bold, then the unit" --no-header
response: **1000** rpm
